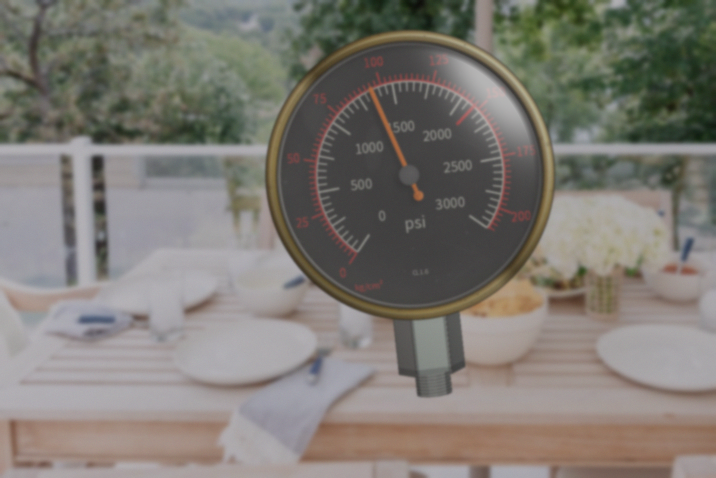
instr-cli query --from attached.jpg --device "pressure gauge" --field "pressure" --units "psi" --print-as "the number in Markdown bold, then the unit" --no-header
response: **1350** psi
